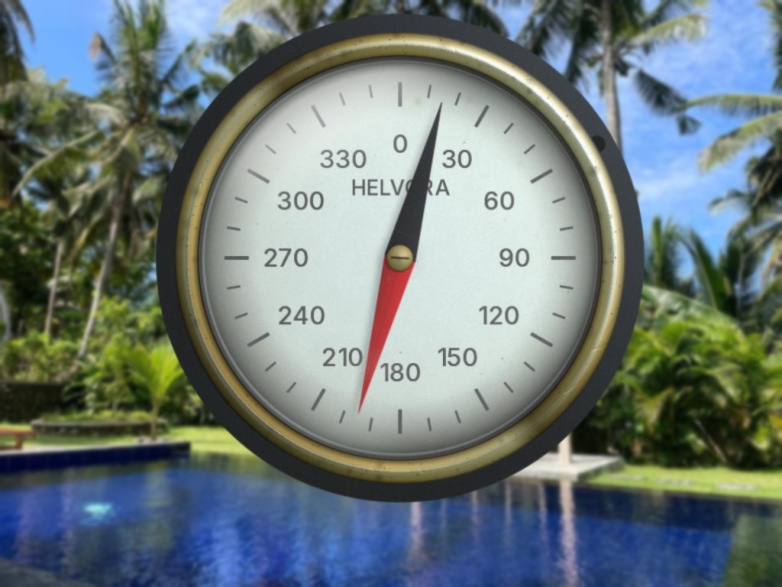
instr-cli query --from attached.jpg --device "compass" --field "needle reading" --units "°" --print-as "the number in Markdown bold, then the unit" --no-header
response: **195** °
